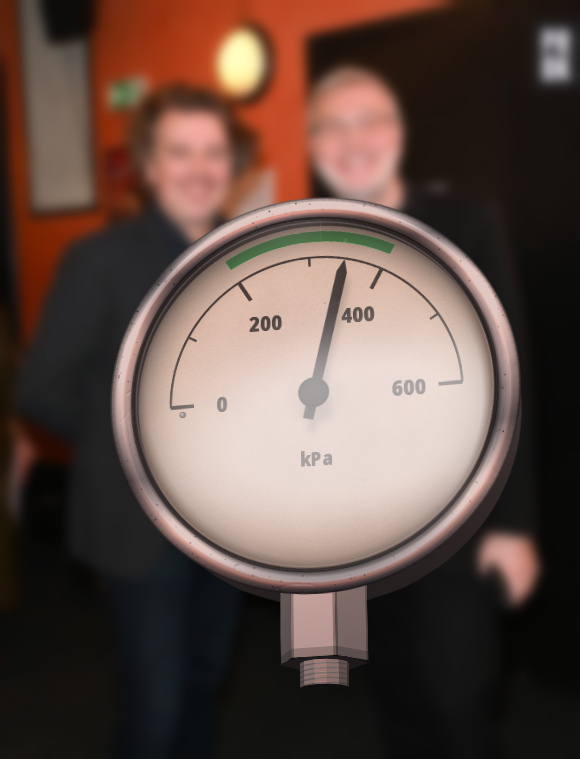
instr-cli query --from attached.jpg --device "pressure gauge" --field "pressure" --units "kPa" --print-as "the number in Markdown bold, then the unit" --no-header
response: **350** kPa
